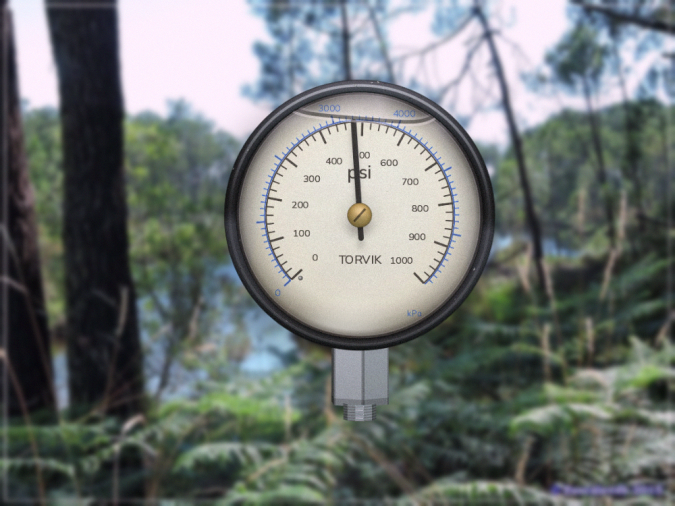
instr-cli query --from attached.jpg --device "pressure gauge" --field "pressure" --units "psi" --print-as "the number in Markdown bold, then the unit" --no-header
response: **480** psi
